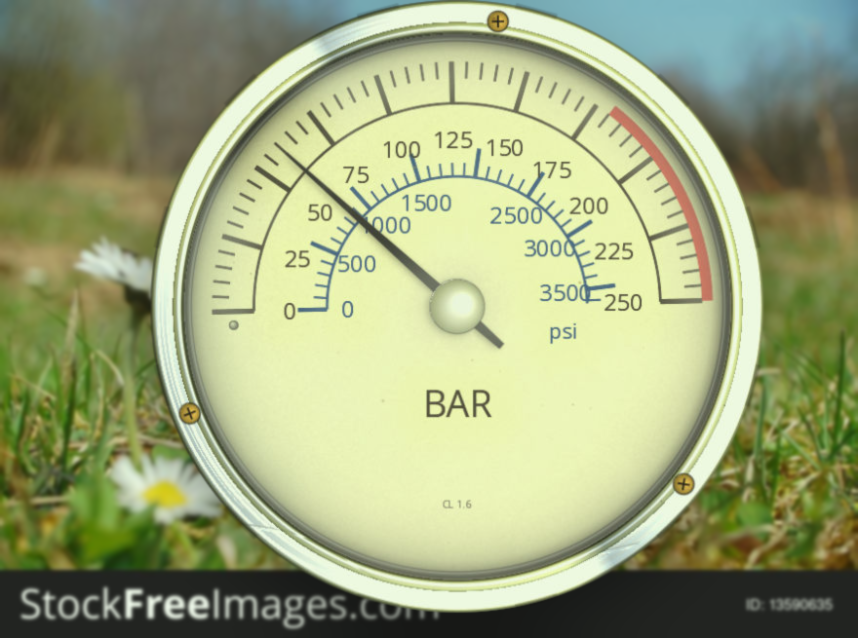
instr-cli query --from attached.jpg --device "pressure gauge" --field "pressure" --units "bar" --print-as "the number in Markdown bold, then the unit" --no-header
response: **60** bar
